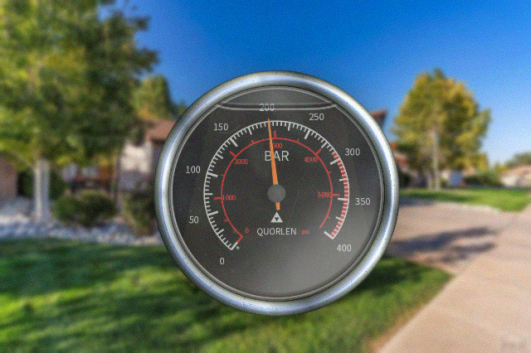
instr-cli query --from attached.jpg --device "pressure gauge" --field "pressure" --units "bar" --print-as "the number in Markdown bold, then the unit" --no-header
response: **200** bar
